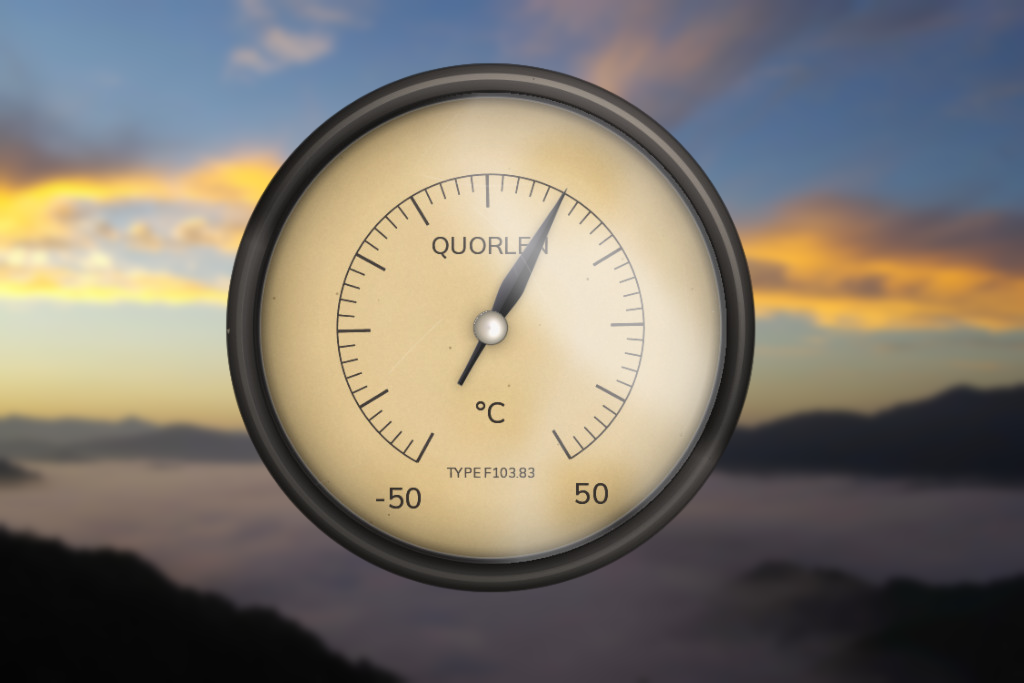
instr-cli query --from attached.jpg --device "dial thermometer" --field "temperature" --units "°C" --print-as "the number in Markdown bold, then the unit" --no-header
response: **10** °C
